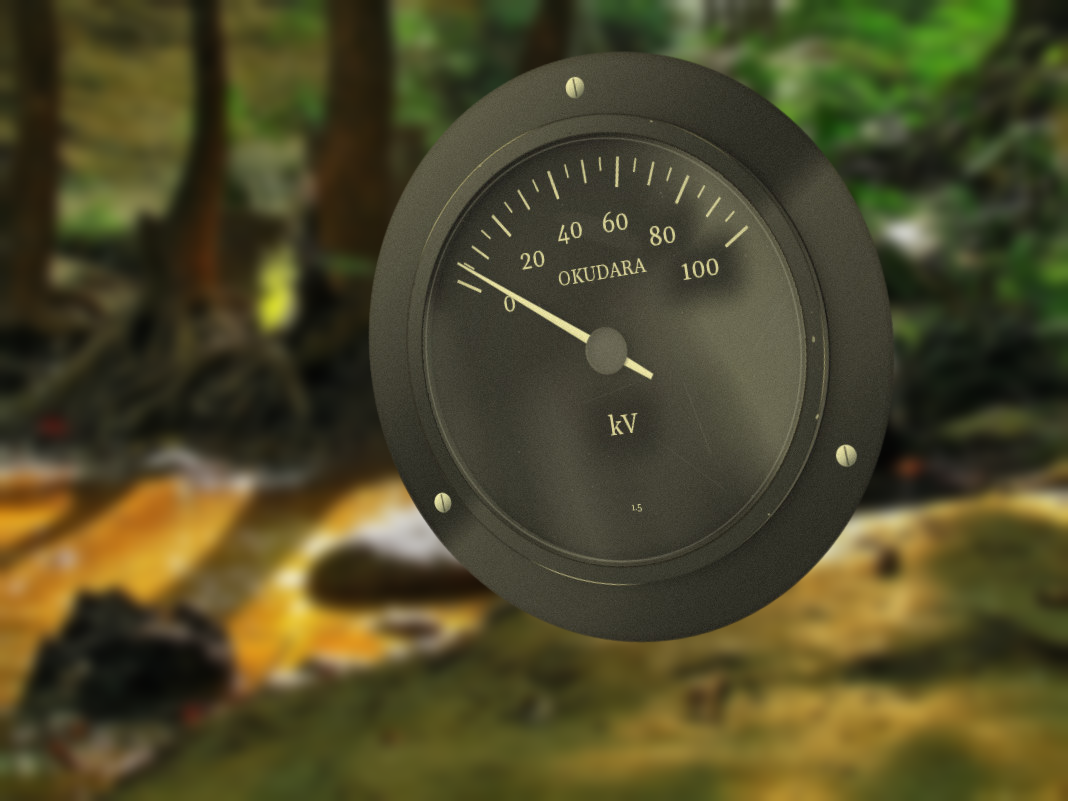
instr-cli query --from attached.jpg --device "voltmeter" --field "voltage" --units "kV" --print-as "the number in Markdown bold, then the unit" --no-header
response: **5** kV
